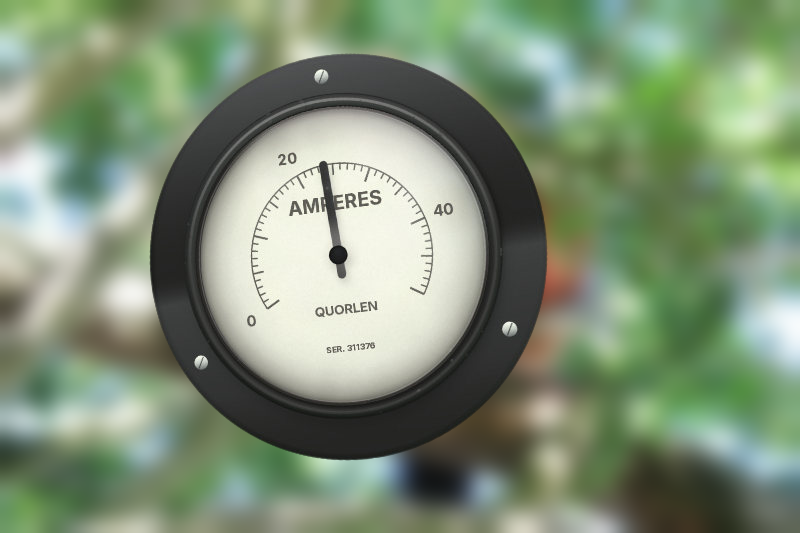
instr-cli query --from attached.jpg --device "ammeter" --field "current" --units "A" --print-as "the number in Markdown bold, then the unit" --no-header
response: **24** A
